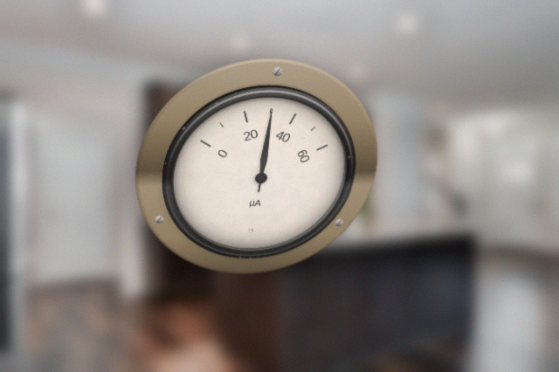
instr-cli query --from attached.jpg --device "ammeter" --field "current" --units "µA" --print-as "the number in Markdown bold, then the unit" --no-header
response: **30** µA
